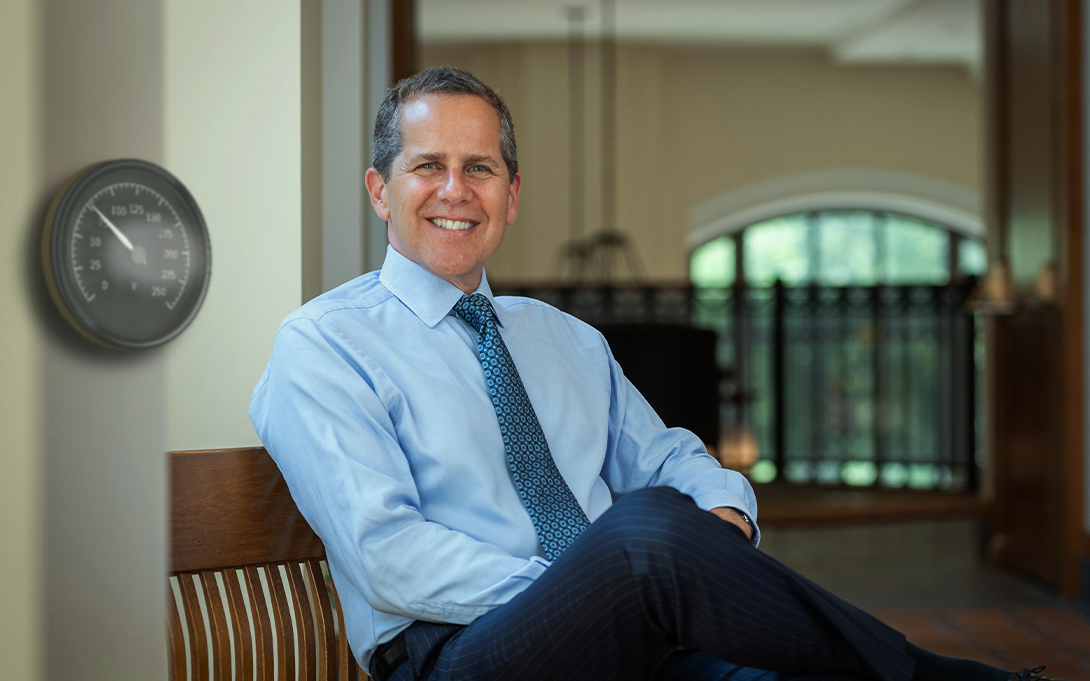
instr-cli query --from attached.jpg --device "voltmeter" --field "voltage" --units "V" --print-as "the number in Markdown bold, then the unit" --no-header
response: **75** V
